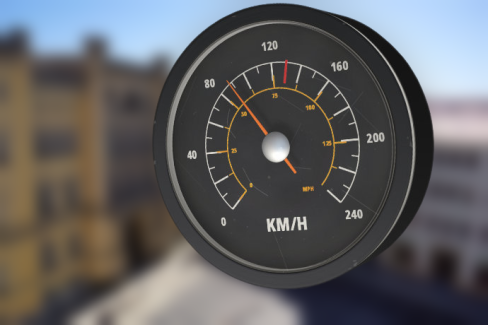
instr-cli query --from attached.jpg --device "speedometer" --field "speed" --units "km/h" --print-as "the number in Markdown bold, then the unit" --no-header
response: **90** km/h
